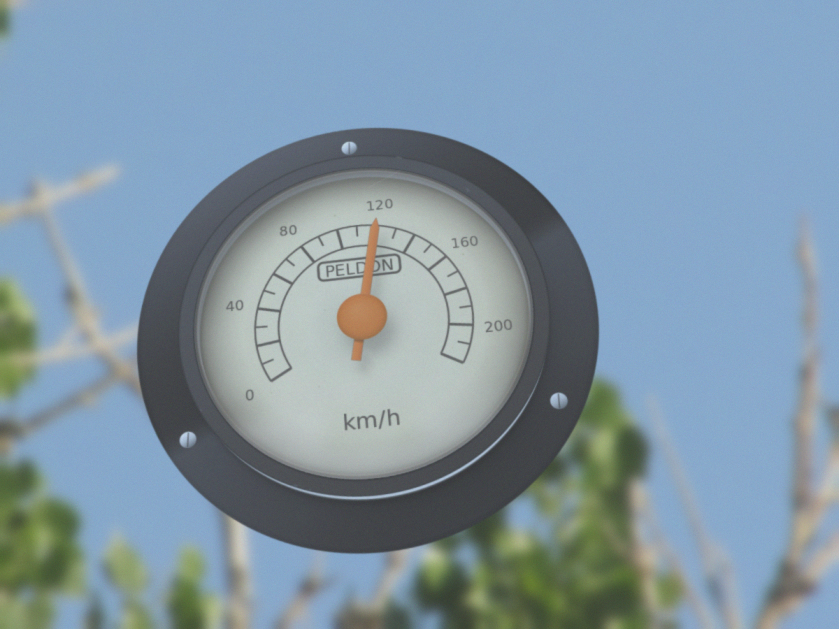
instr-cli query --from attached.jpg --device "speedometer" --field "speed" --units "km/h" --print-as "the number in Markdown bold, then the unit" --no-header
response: **120** km/h
